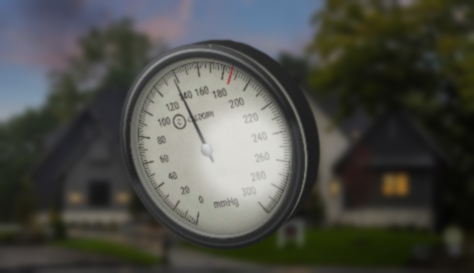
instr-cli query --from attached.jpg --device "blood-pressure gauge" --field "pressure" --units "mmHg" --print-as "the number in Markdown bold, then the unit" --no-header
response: **140** mmHg
